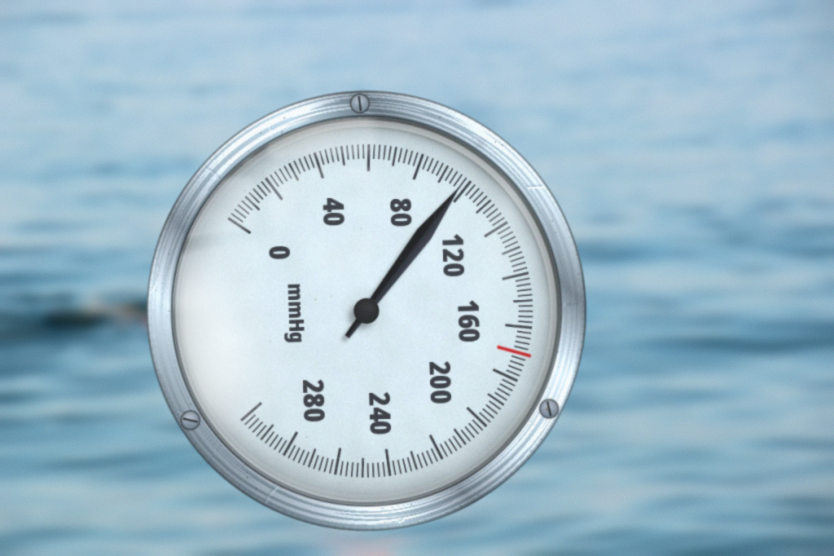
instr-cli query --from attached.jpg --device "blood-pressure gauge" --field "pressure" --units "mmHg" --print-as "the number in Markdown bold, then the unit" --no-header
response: **98** mmHg
